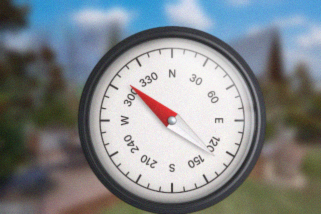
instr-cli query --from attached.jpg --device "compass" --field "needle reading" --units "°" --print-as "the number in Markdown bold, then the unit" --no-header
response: **310** °
